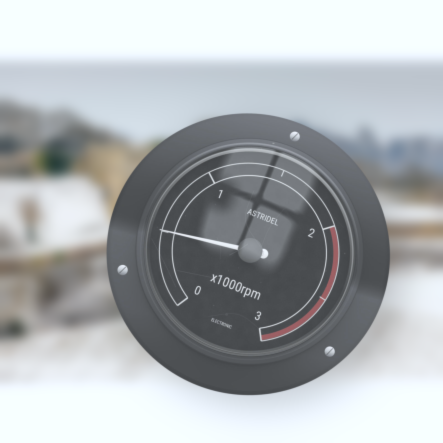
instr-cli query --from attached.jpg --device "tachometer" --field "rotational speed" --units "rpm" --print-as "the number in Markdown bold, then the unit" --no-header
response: **500** rpm
